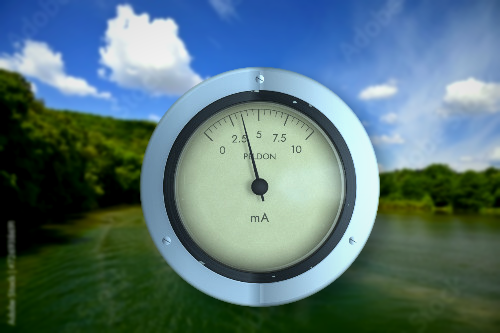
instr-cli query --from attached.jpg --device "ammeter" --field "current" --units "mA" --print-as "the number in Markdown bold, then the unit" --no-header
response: **3.5** mA
